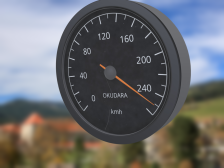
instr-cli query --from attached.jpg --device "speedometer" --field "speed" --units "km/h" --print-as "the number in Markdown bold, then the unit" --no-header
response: **250** km/h
